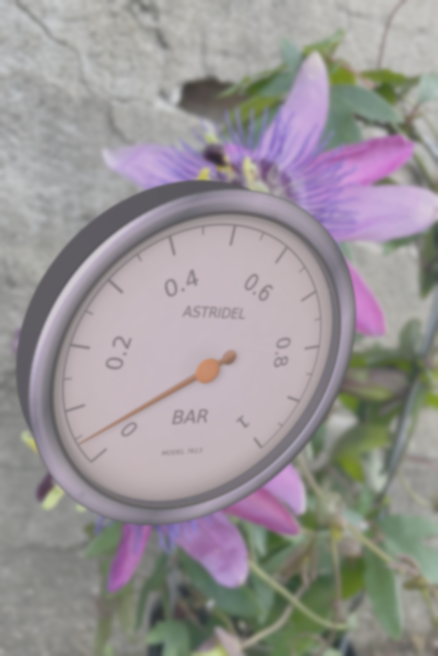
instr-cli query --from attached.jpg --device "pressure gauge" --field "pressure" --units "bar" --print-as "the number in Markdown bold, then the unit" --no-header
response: **0.05** bar
